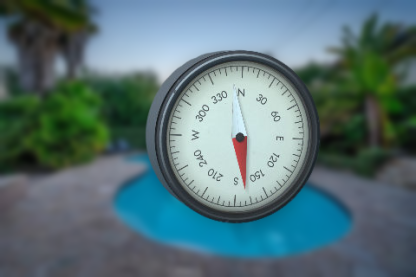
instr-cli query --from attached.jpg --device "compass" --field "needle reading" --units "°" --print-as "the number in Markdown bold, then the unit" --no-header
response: **170** °
